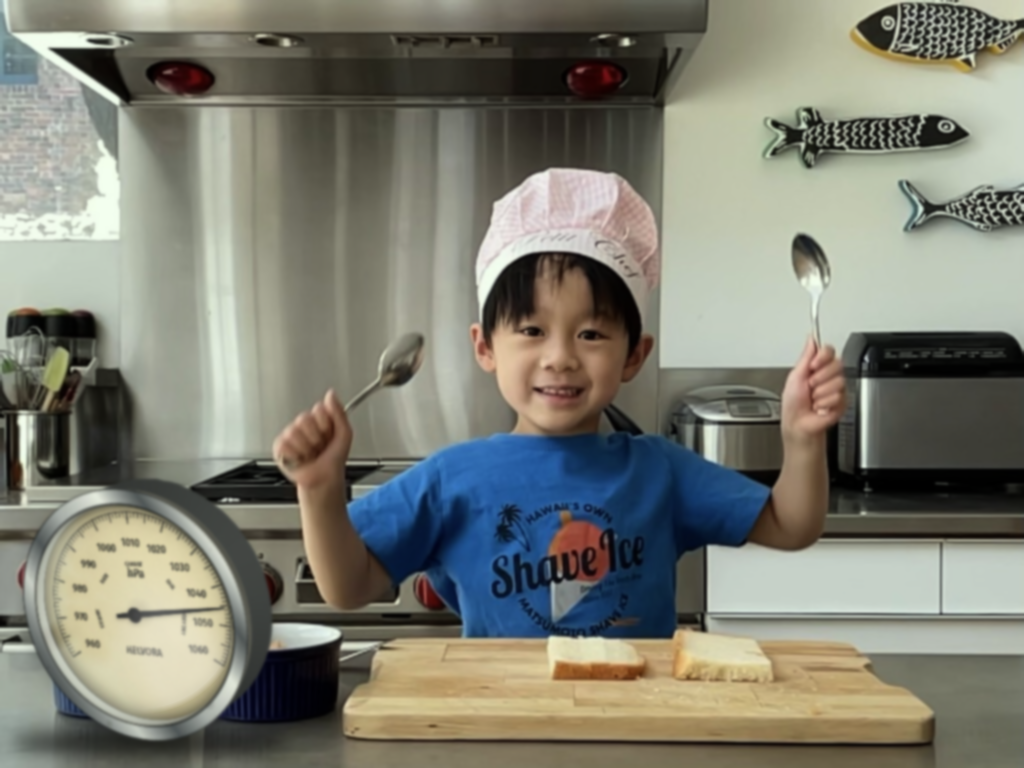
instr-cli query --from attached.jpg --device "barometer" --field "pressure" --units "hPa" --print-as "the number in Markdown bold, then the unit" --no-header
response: **1045** hPa
